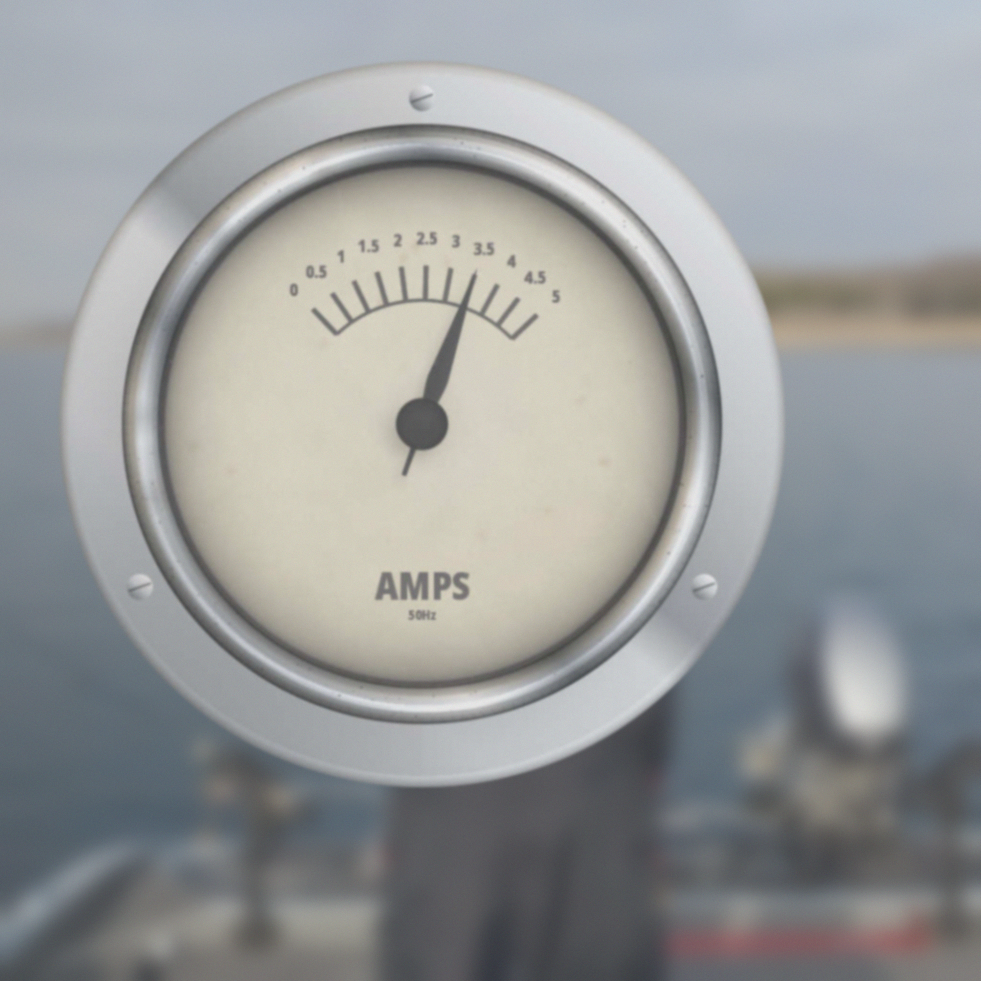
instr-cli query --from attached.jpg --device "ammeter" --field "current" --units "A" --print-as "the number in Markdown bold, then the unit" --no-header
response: **3.5** A
